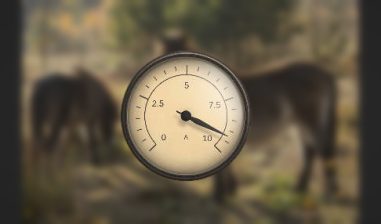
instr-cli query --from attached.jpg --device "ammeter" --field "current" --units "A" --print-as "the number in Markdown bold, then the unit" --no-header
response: **9.25** A
